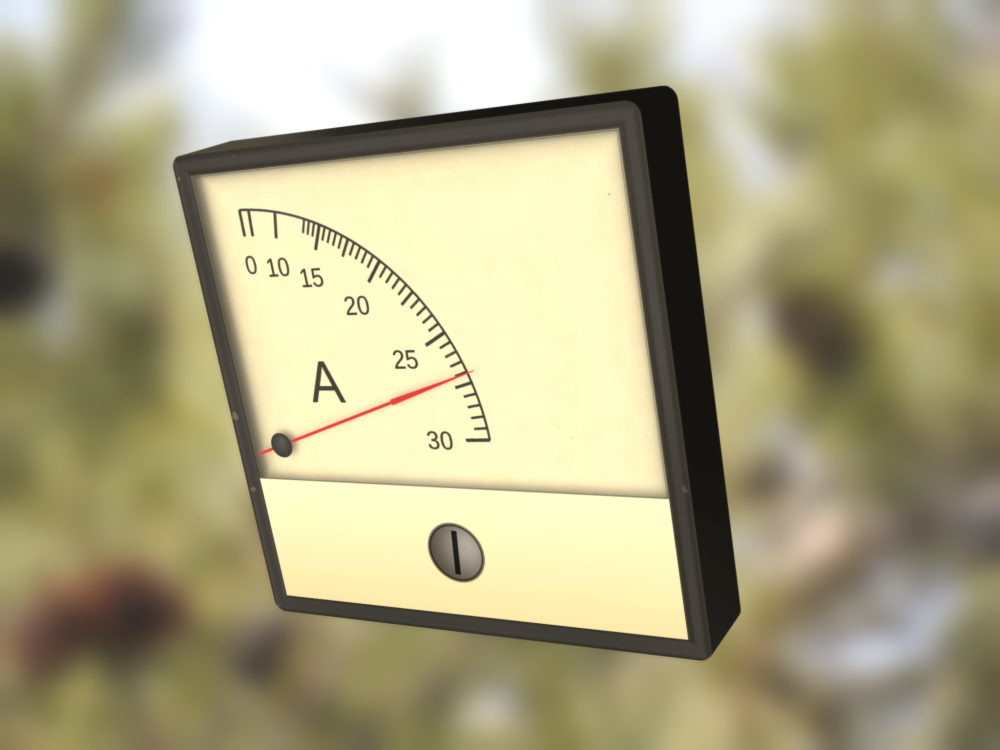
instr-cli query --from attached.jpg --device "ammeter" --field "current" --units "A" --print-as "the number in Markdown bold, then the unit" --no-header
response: **27** A
